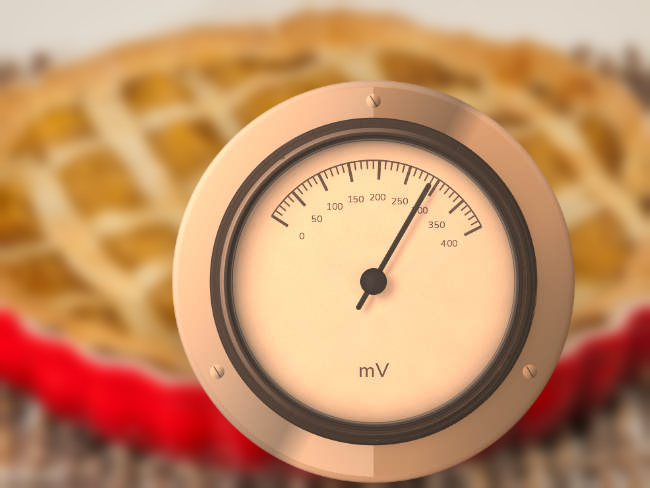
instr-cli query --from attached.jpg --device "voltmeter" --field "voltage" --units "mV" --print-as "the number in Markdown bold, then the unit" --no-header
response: **290** mV
